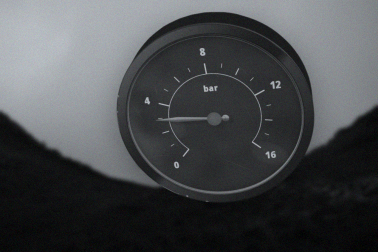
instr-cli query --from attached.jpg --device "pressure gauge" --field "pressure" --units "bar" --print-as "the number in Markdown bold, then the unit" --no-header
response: **3** bar
